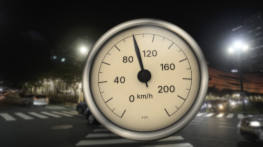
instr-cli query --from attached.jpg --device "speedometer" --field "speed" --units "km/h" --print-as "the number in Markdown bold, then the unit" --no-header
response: **100** km/h
